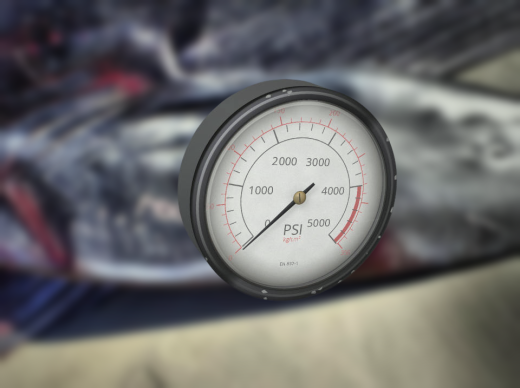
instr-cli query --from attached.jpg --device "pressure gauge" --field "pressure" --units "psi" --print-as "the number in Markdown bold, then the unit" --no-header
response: **0** psi
